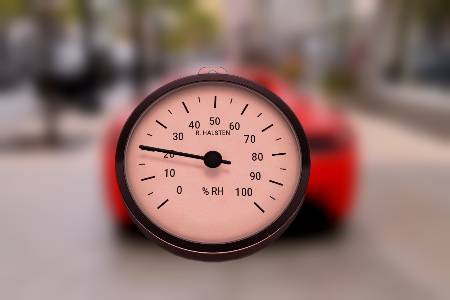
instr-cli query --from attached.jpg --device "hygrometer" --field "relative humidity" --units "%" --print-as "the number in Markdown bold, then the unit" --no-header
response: **20** %
